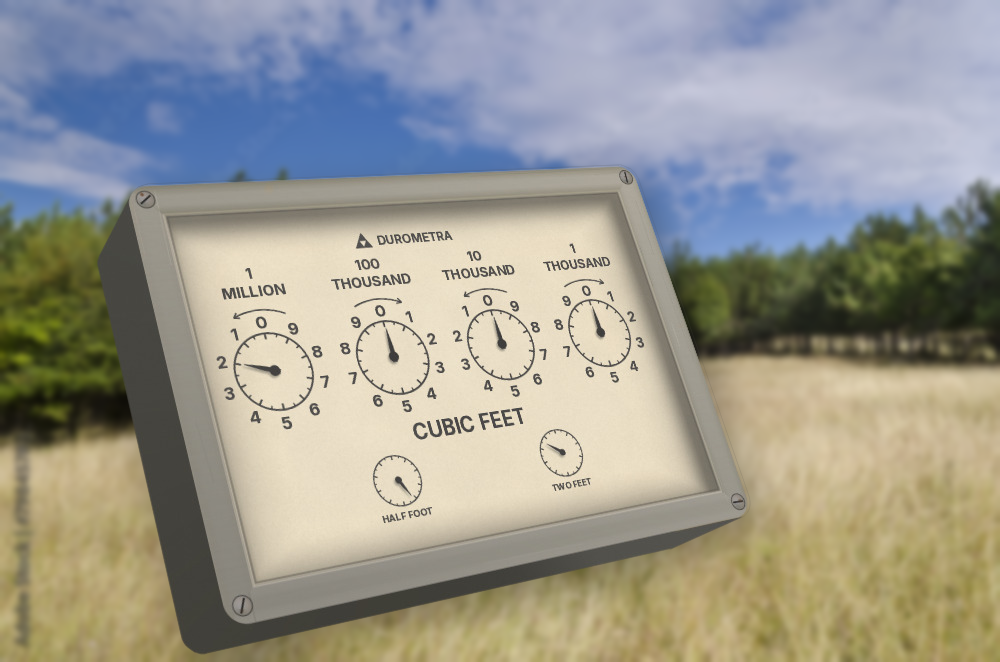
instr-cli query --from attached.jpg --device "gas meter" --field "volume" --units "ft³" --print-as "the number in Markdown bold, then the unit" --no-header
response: **200000** ft³
